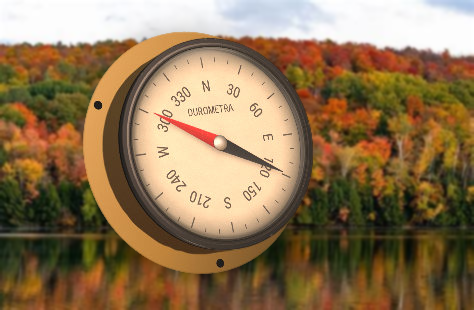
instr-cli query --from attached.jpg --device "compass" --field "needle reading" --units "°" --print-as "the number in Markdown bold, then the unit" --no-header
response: **300** °
